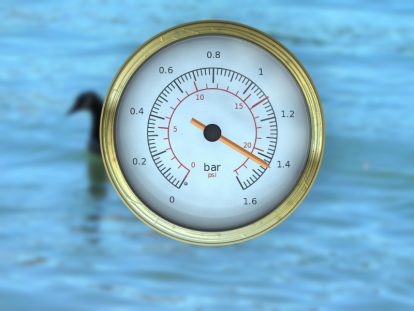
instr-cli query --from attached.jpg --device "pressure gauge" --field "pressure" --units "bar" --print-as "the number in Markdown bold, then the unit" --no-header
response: **1.44** bar
